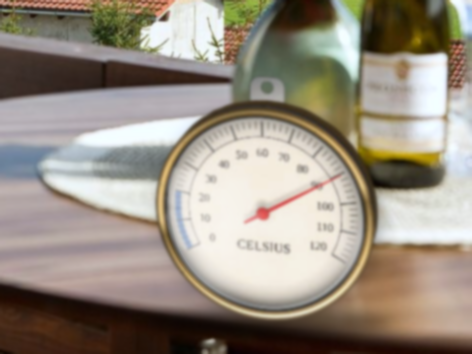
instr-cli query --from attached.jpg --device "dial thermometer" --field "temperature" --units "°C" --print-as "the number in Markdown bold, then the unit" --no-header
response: **90** °C
